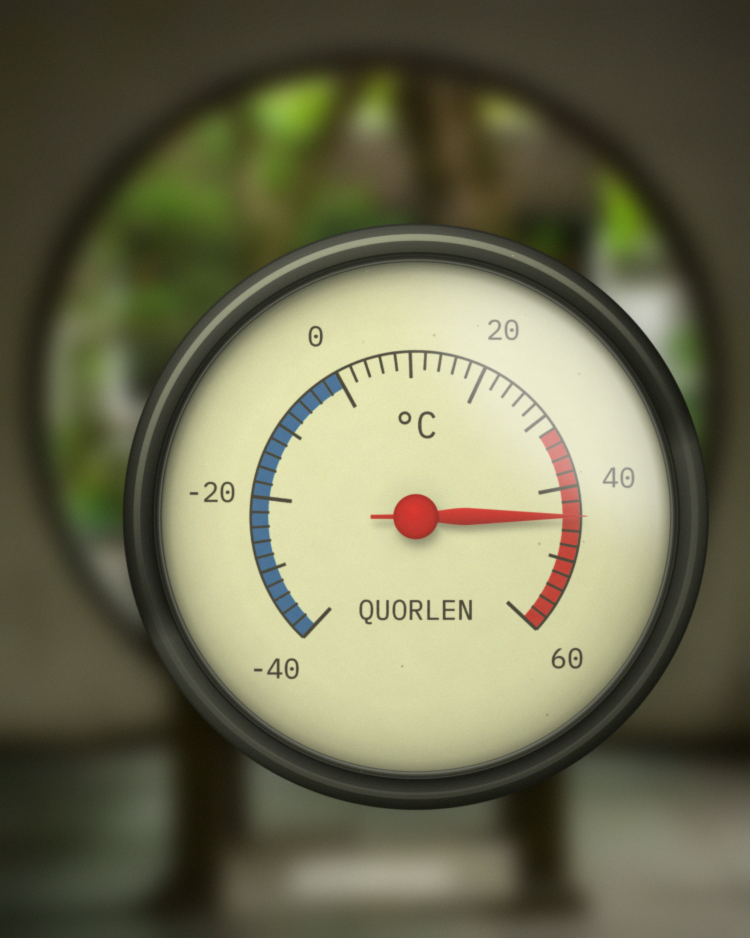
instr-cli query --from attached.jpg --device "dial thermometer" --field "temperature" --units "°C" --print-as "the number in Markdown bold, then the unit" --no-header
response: **44** °C
